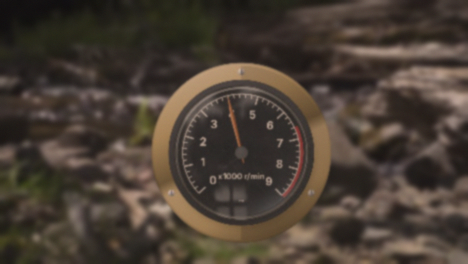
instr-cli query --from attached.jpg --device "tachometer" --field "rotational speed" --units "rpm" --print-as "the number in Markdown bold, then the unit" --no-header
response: **4000** rpm
